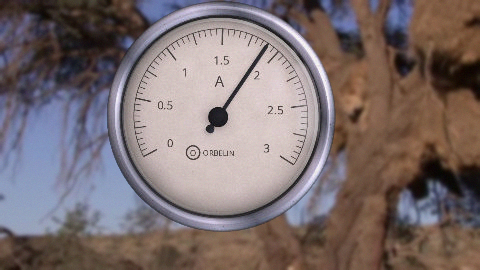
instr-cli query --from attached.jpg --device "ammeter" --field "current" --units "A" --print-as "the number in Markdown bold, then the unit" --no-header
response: **1.9** A
